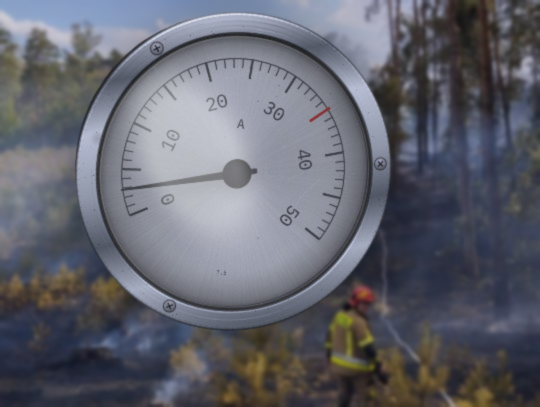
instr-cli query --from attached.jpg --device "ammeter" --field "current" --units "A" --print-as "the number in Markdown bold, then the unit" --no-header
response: **3** A
